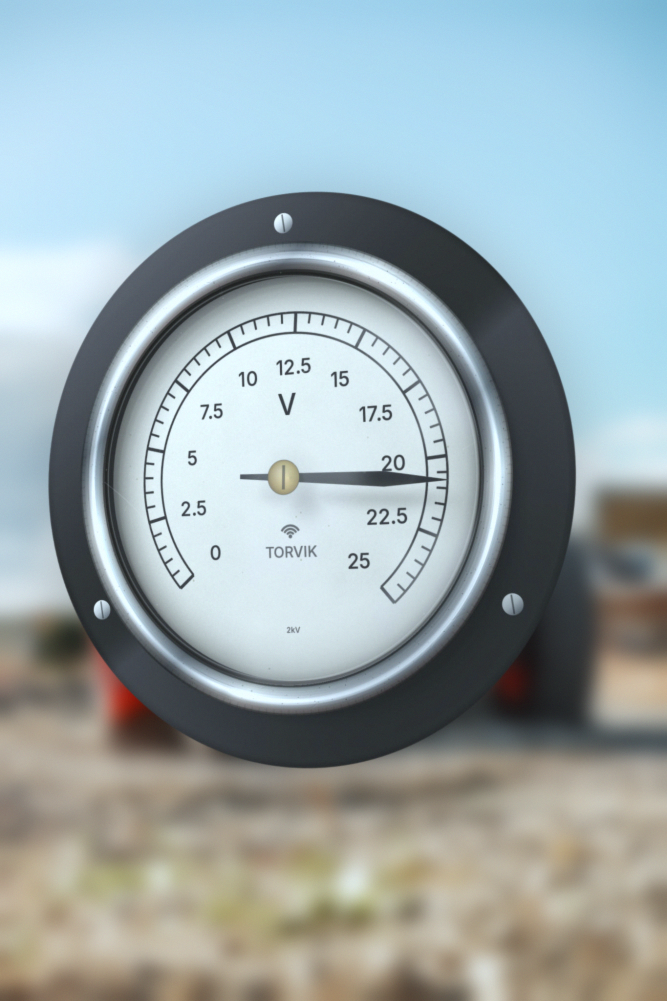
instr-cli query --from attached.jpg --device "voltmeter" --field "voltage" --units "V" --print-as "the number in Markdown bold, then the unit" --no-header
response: **20.75** V
